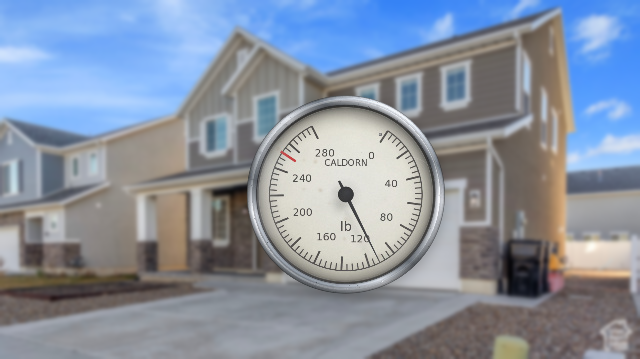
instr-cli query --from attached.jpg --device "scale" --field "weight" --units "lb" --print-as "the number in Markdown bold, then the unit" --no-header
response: **112** lb
